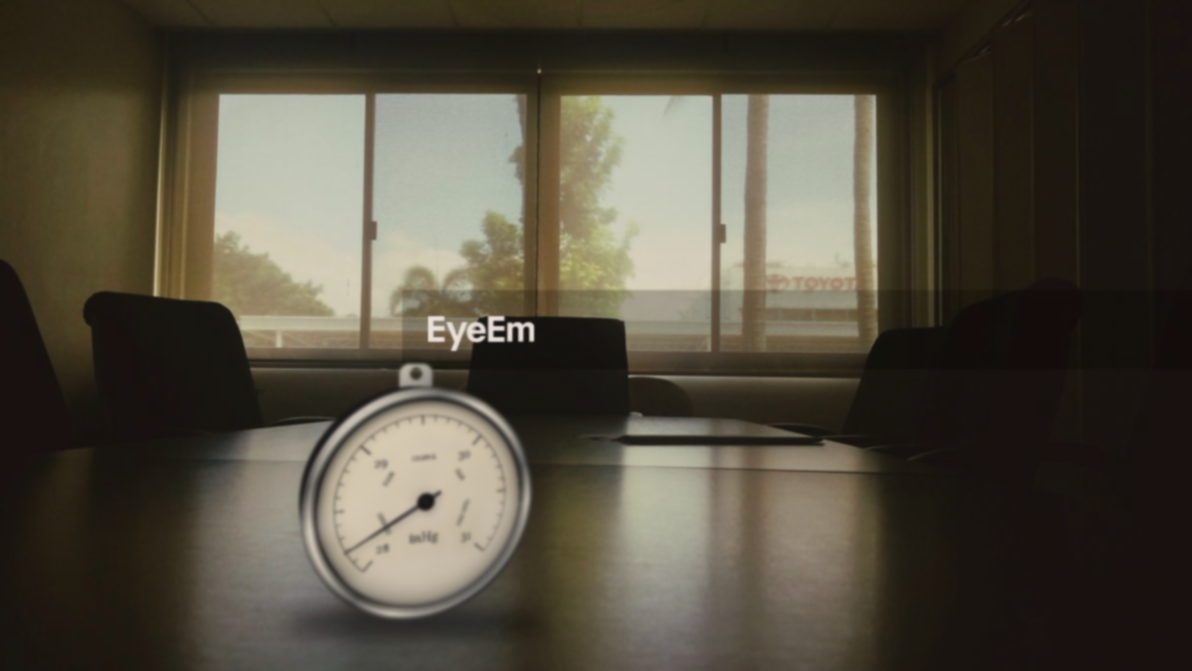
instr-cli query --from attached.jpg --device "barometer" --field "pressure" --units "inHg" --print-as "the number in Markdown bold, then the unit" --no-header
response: **28.2** inHg
